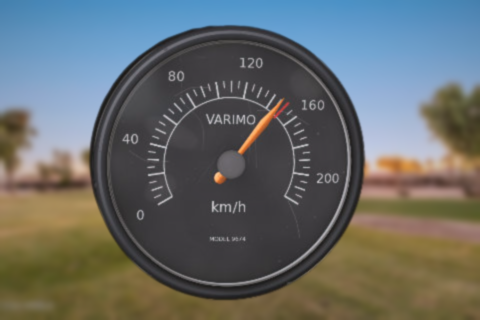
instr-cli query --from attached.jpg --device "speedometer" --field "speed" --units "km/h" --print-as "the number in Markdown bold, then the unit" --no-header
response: **145** km/h
